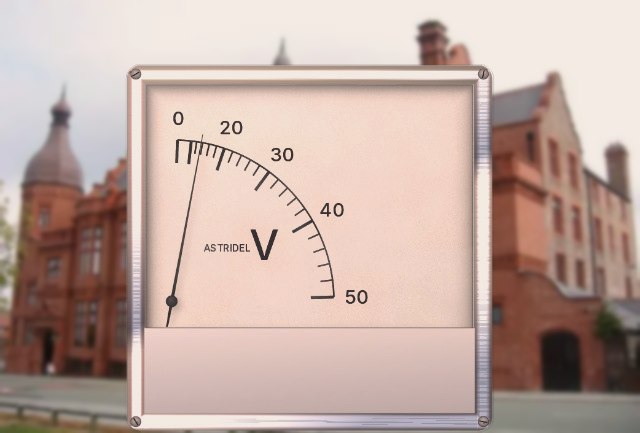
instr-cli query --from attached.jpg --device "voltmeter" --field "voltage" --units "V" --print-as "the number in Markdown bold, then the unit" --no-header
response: **14** V
